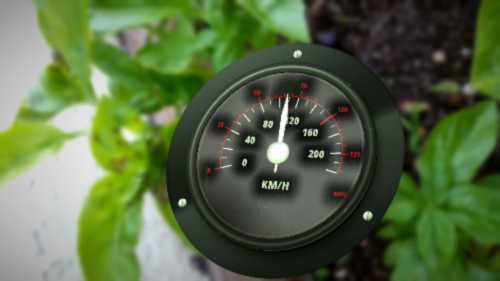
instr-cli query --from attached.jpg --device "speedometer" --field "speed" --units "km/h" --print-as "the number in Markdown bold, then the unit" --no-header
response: **110** km/h
